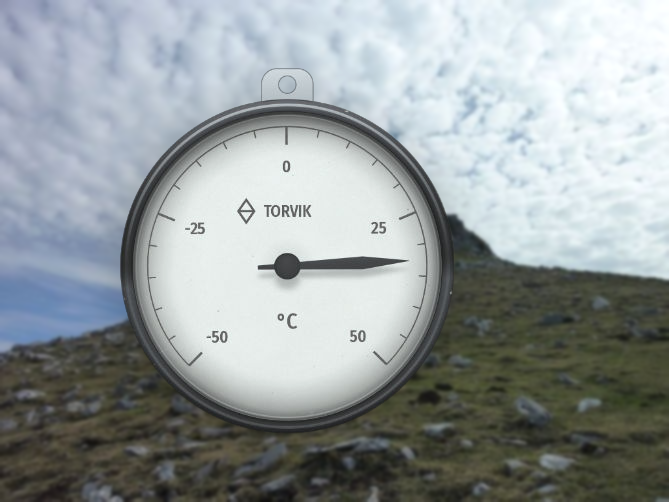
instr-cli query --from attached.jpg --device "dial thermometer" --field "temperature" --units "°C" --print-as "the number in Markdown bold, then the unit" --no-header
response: **32.5** °C
